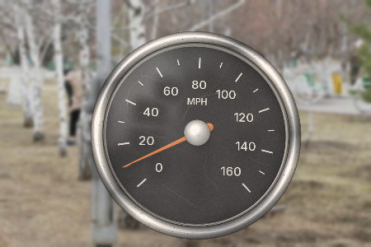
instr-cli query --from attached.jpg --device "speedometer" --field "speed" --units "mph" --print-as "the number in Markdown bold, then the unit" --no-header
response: **10** mph
